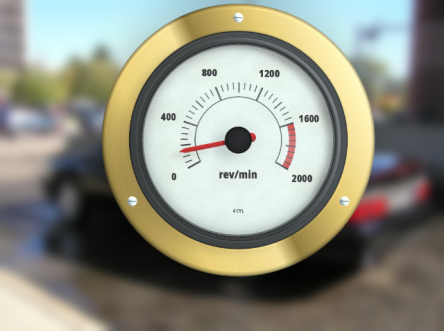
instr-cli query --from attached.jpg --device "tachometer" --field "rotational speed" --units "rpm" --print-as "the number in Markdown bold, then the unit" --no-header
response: **150** rpm
